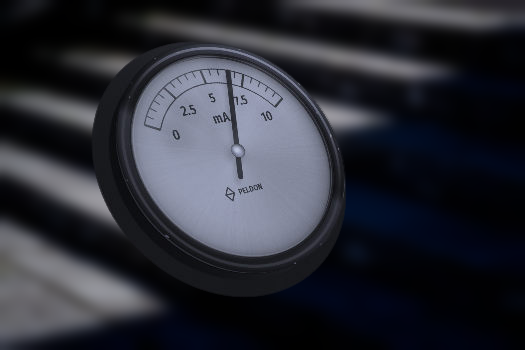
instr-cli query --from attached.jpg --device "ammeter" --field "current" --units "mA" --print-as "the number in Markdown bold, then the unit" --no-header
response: **6.5** mA
